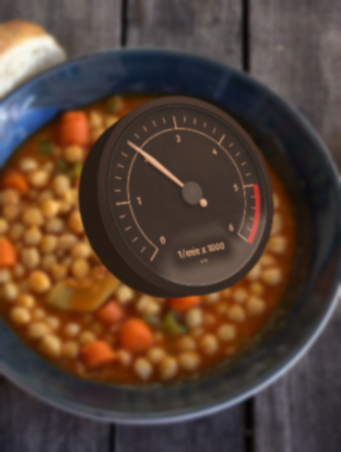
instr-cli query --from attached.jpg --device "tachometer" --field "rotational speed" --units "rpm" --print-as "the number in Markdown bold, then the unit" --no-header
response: **2000** rpm
